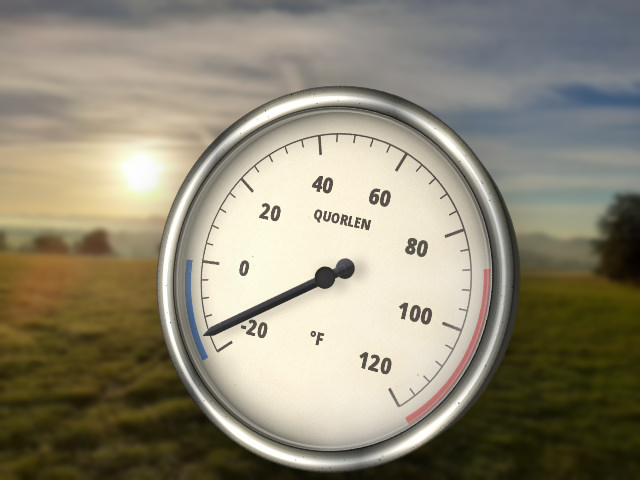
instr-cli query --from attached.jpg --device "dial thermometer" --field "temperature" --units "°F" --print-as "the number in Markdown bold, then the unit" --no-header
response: **-16** °F
